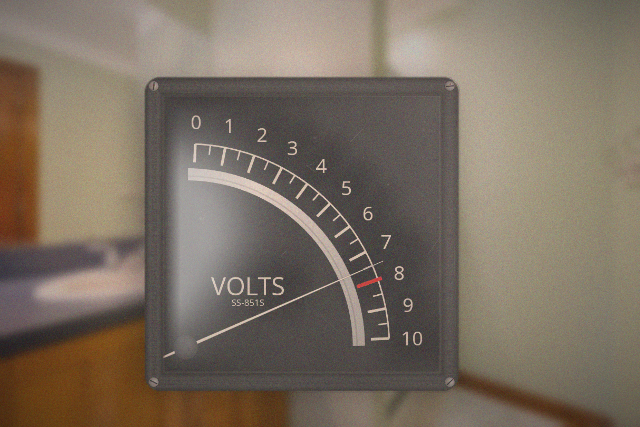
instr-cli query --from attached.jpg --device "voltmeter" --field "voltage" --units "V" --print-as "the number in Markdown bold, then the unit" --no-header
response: **7.5** V
